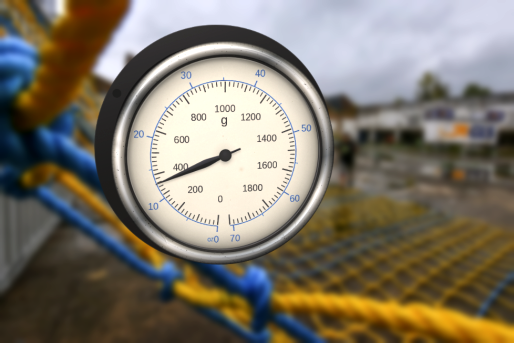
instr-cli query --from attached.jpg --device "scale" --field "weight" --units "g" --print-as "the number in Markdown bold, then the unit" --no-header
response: **360** g
